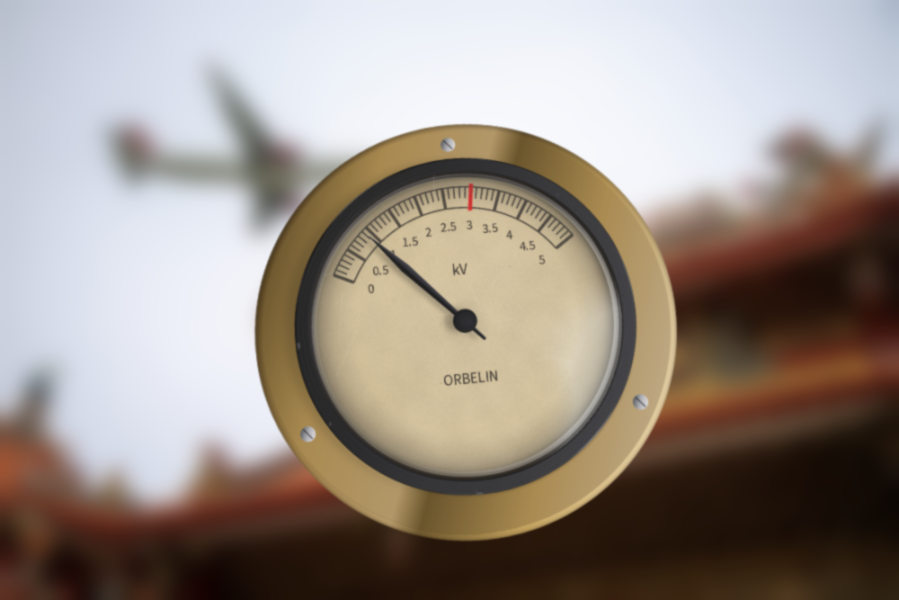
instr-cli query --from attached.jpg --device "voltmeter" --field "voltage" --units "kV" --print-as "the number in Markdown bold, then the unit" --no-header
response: **0.9** kV
